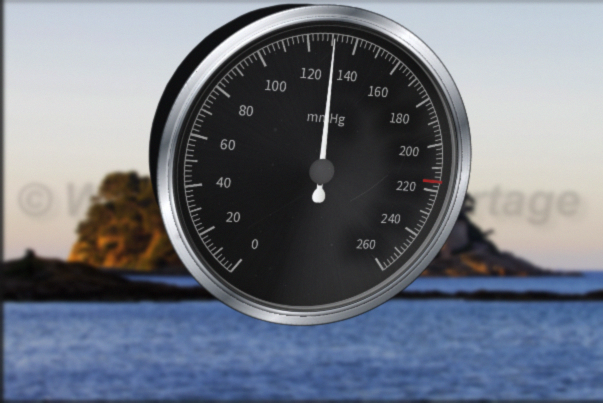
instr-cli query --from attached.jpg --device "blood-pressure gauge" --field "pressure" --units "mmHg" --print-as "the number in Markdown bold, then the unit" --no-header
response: **130** mmHg
